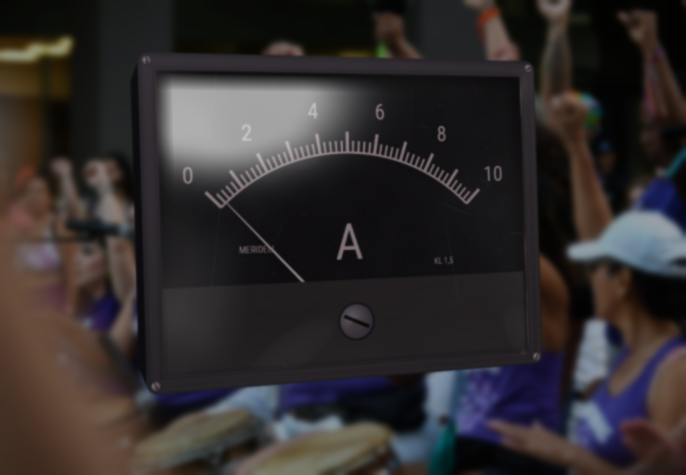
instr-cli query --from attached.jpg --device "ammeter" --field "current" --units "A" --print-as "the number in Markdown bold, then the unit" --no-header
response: **0.2** A
